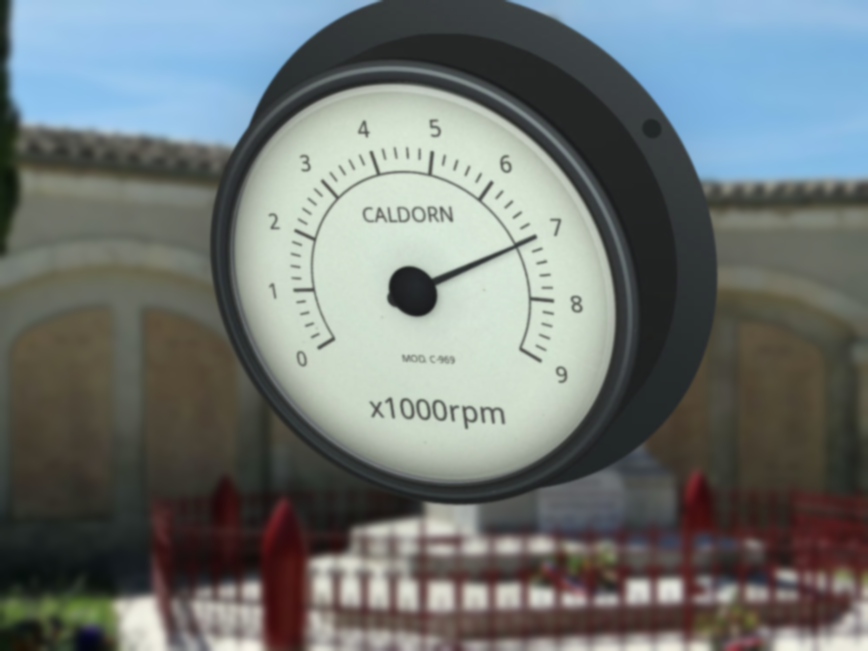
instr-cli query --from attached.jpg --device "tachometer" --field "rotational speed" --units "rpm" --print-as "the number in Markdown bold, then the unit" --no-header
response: **7000** rpm
